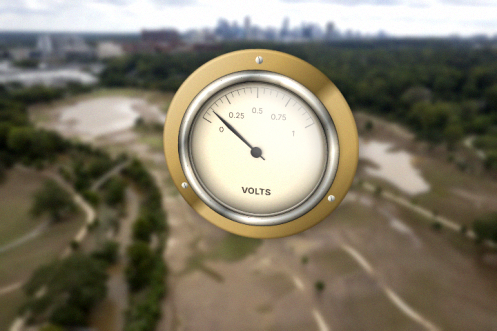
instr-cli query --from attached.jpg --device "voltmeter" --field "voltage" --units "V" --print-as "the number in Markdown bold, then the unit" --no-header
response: **0.1** V
